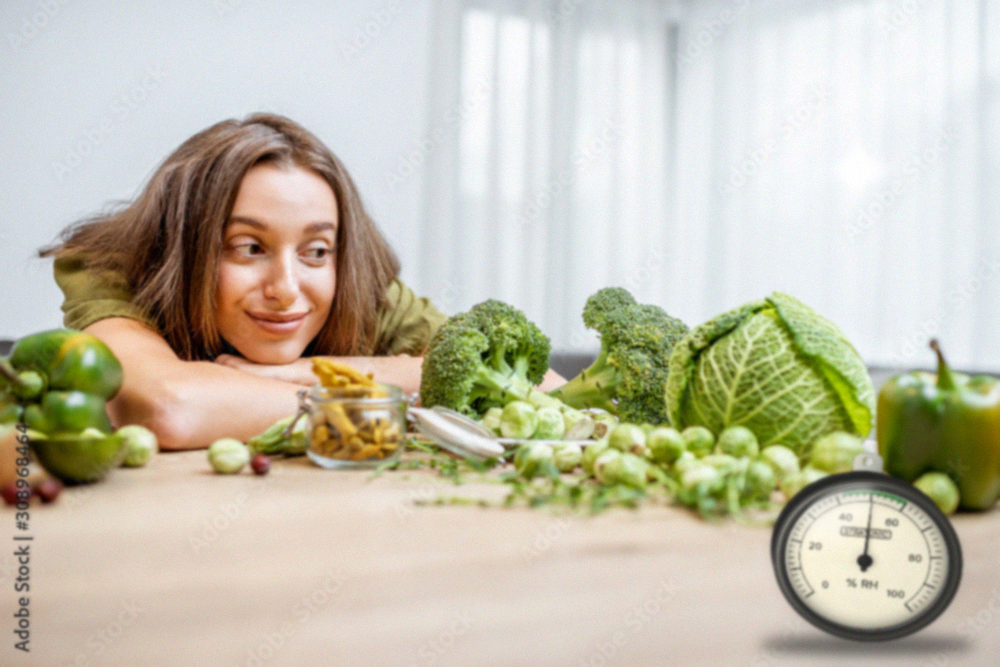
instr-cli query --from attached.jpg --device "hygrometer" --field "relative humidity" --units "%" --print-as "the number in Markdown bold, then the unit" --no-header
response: **50** %
